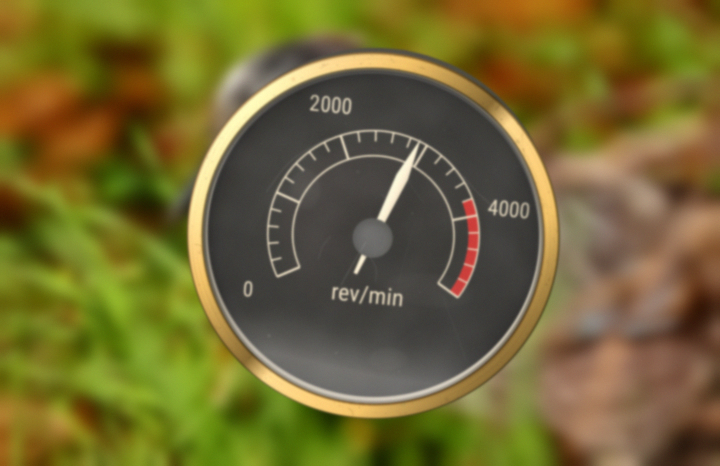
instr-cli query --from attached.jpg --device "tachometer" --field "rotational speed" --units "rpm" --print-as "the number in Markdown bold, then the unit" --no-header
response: **2900** rpm
